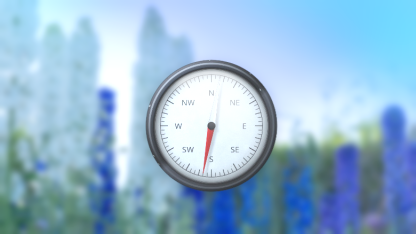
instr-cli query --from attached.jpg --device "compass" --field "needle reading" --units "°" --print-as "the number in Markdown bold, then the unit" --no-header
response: **190** °
